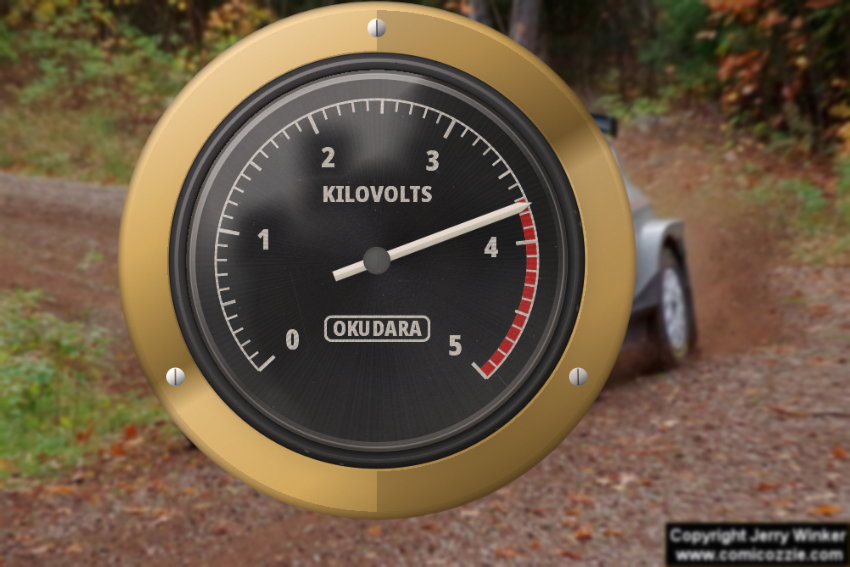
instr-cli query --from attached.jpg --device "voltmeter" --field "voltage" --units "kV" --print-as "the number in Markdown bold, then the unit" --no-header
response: **3.75** kV
